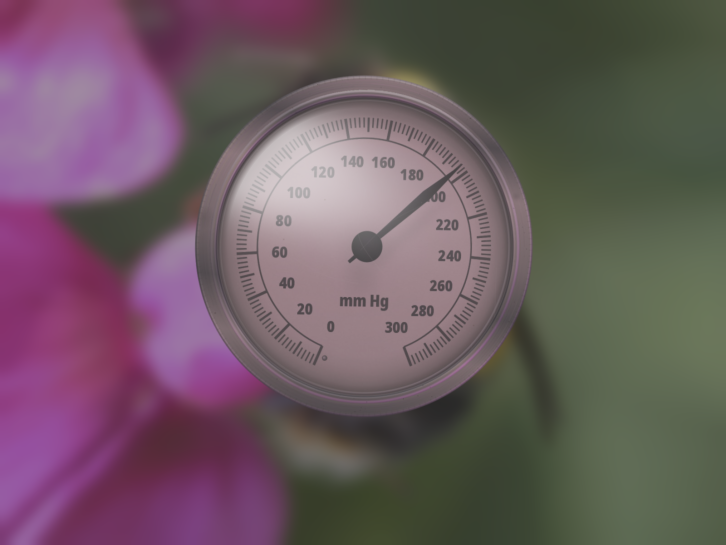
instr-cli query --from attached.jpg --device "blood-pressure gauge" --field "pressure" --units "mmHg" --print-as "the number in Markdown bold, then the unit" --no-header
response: **196** mmHg
